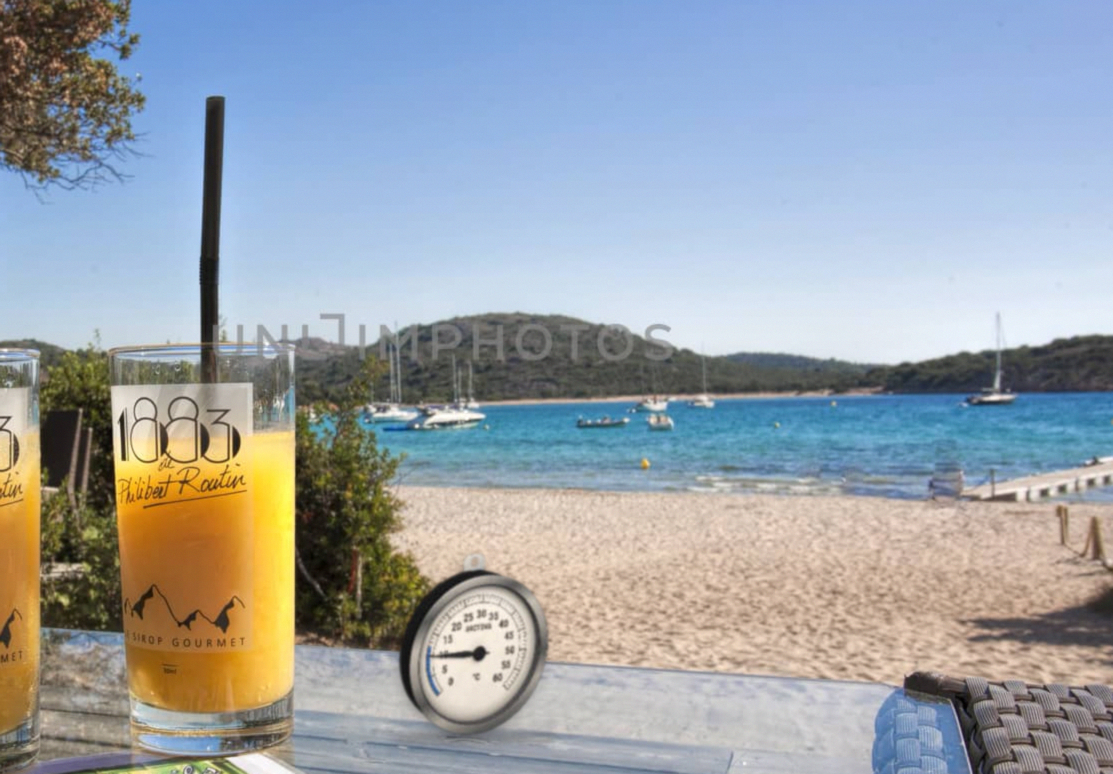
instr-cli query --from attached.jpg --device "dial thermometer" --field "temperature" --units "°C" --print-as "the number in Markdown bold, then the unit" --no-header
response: **10** °C
